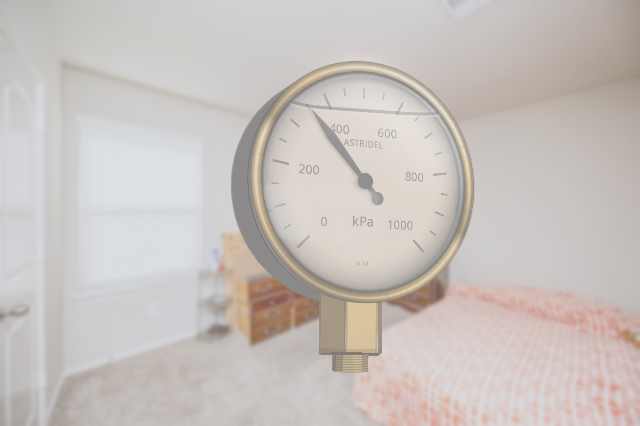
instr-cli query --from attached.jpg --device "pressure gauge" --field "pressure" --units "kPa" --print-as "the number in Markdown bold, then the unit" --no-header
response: **350** kPa
